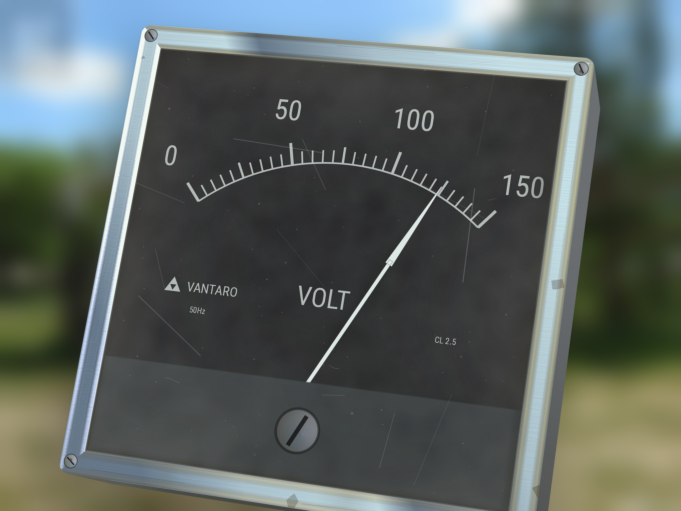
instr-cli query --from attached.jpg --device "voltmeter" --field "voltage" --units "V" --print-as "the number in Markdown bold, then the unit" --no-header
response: **125** V
